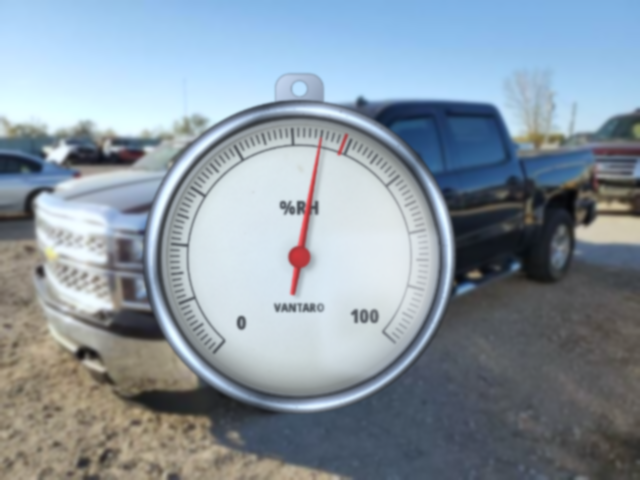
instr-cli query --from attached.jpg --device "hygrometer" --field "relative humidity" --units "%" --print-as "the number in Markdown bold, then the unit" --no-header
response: **55** %
